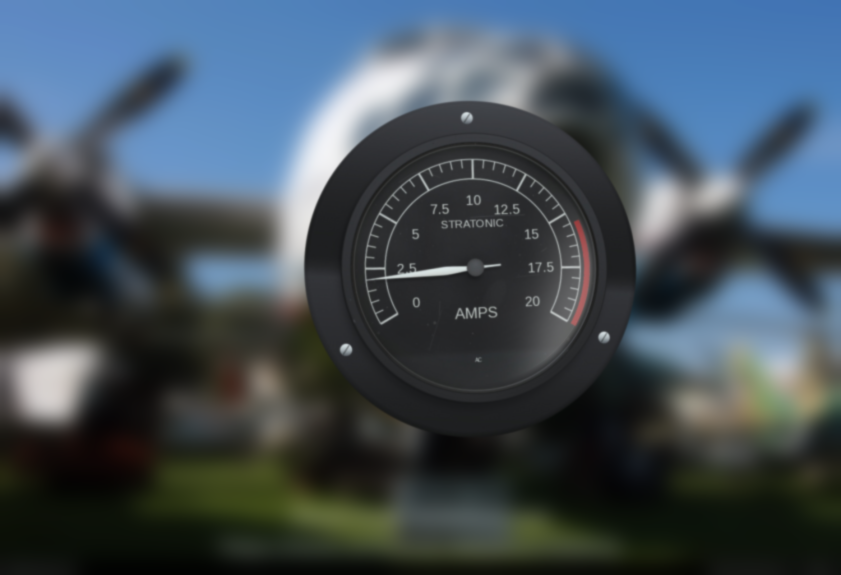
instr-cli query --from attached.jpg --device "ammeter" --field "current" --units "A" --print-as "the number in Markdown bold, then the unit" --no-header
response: **2** A
